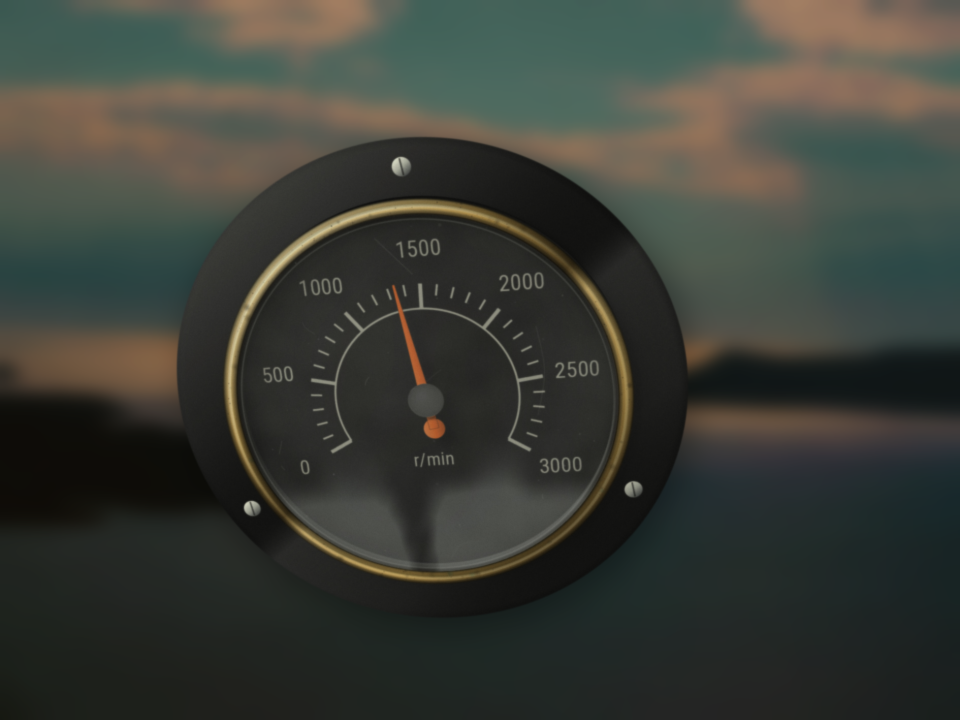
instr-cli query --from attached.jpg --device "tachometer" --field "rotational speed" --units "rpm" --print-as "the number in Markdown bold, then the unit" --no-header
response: **1350** rpm
